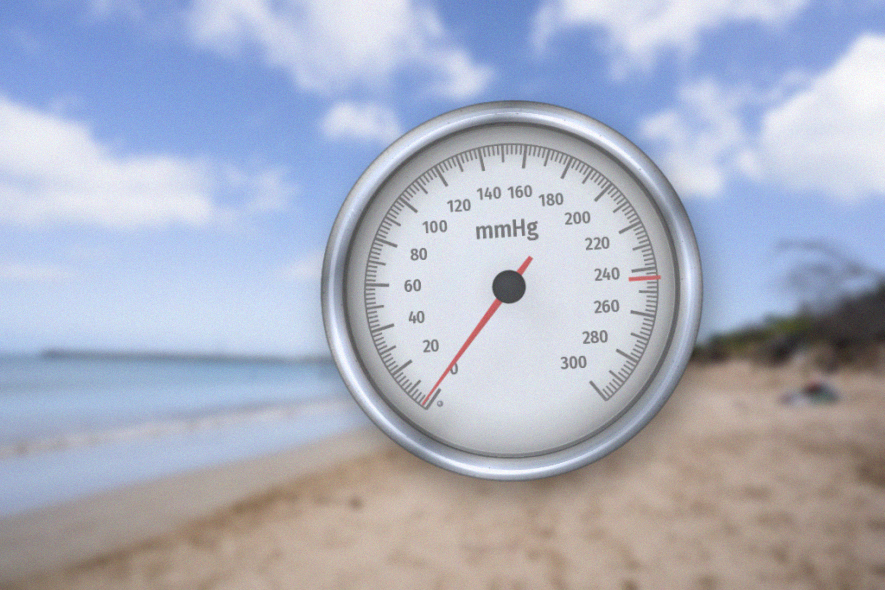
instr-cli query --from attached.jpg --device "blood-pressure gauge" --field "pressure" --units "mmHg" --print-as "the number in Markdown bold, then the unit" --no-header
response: **2** mmHg
